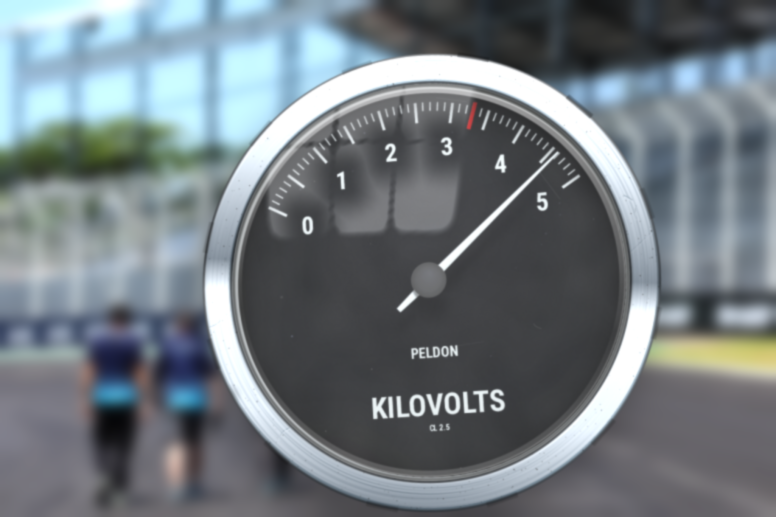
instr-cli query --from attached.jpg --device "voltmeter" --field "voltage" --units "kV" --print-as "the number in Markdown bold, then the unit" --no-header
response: **4.6** kV
